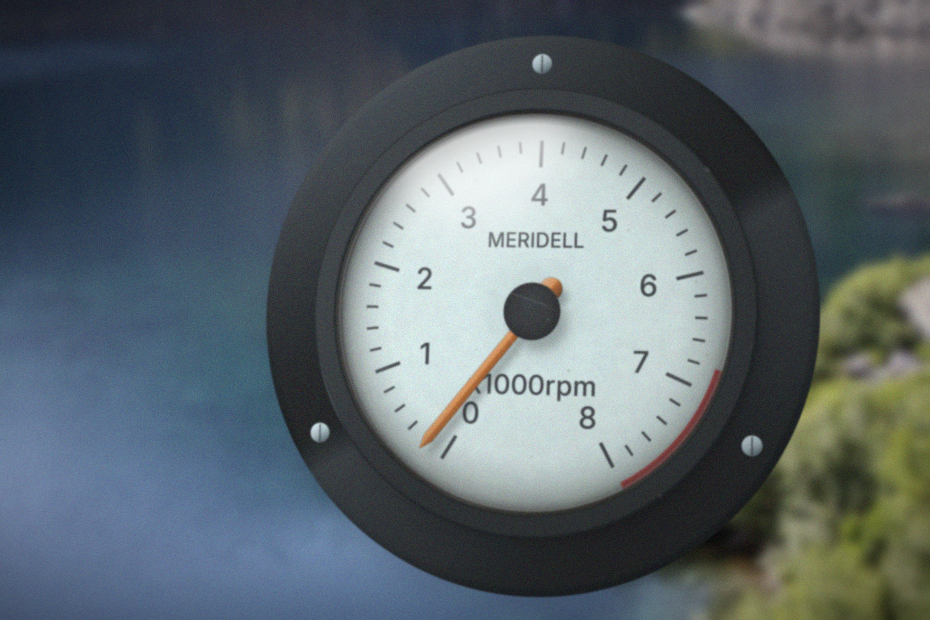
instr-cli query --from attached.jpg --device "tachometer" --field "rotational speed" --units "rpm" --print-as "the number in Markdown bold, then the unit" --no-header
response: **200** rpm
